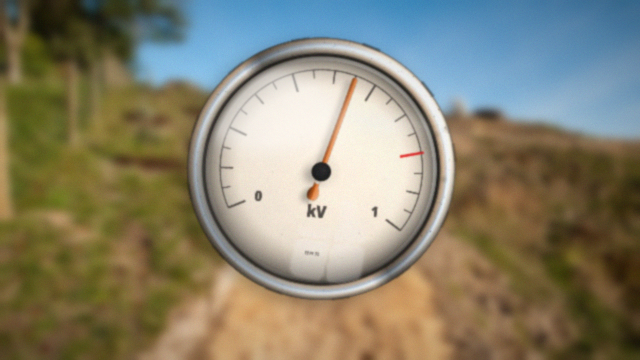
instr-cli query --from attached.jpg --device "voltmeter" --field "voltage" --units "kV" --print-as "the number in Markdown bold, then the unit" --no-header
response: **0.55** kV
